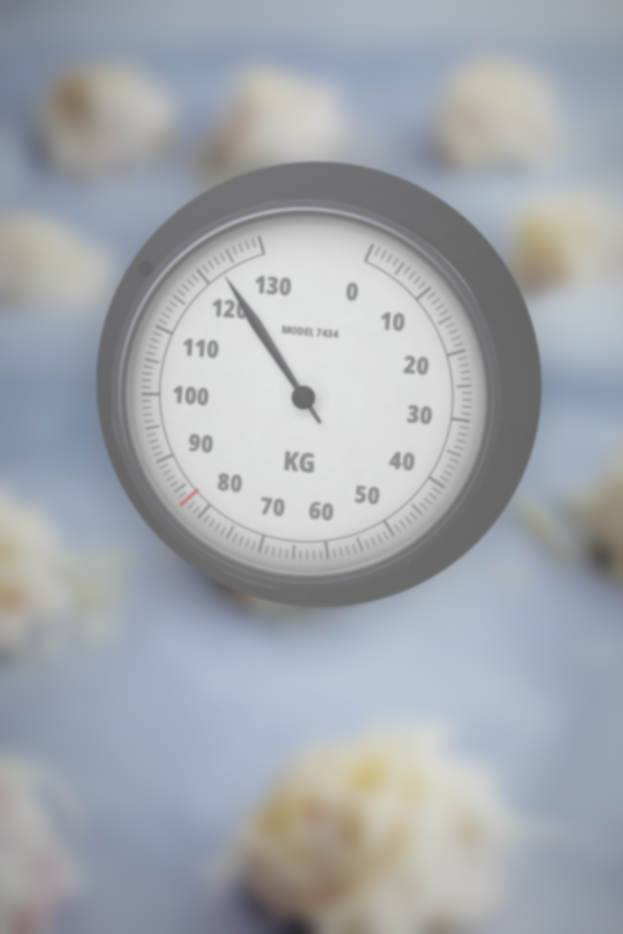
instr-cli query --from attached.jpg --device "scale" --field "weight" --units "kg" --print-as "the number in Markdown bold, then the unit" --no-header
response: **123** kg
